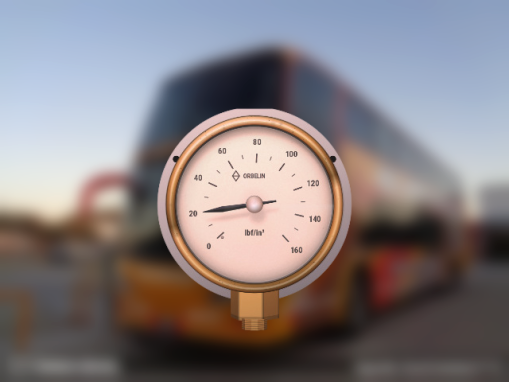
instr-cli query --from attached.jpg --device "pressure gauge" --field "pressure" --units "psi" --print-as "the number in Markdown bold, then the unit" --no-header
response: **20** psi
